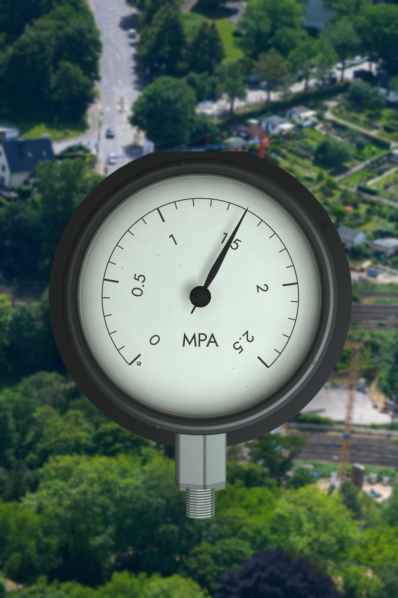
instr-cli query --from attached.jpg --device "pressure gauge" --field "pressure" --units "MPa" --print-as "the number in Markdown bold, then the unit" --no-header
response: **1.5** MPa
